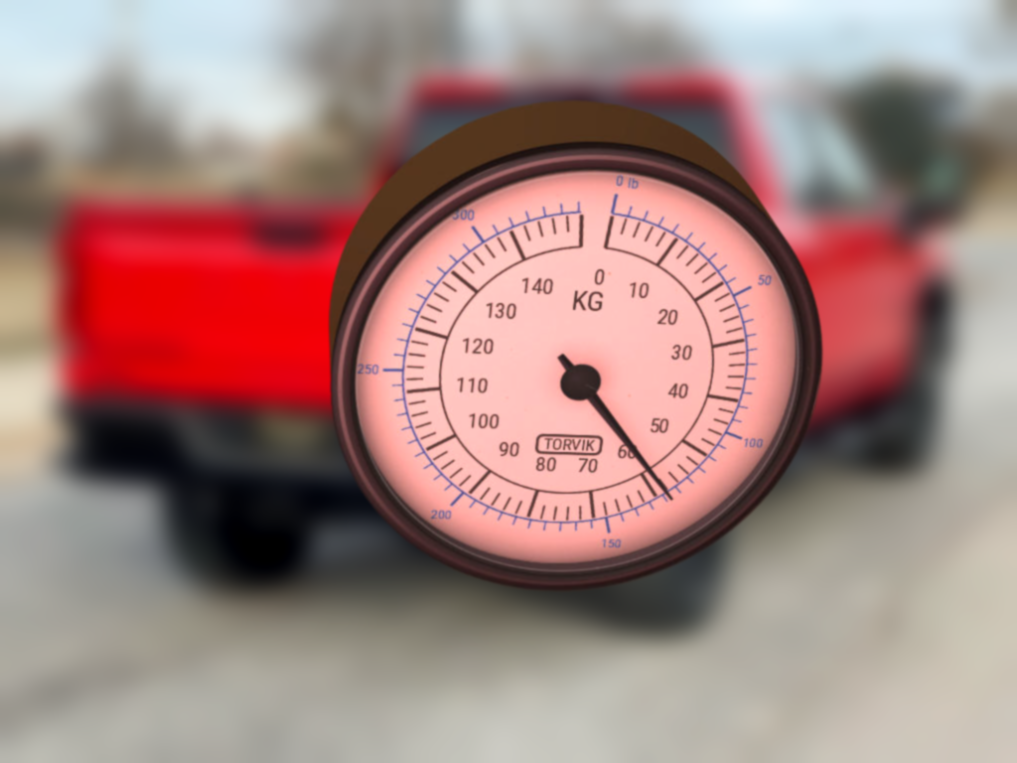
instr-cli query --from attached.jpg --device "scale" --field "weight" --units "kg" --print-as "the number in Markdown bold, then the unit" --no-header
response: **58** kg
